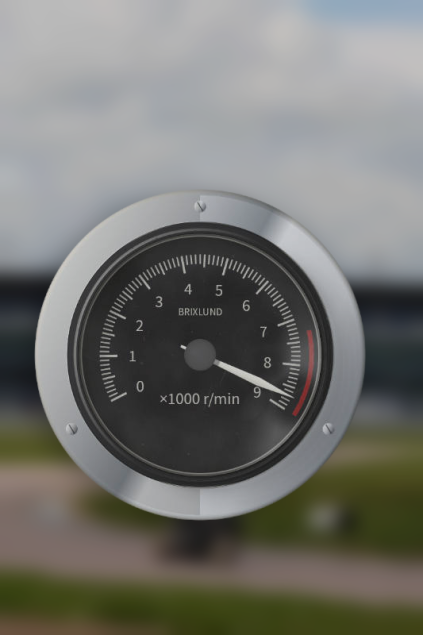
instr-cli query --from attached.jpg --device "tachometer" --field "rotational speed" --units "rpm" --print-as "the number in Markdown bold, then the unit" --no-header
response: **8700** rpm
